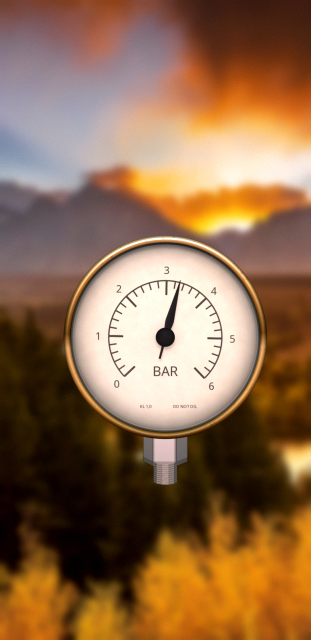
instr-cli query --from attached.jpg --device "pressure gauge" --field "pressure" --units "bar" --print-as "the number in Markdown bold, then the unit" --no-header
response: **3.3** bar
